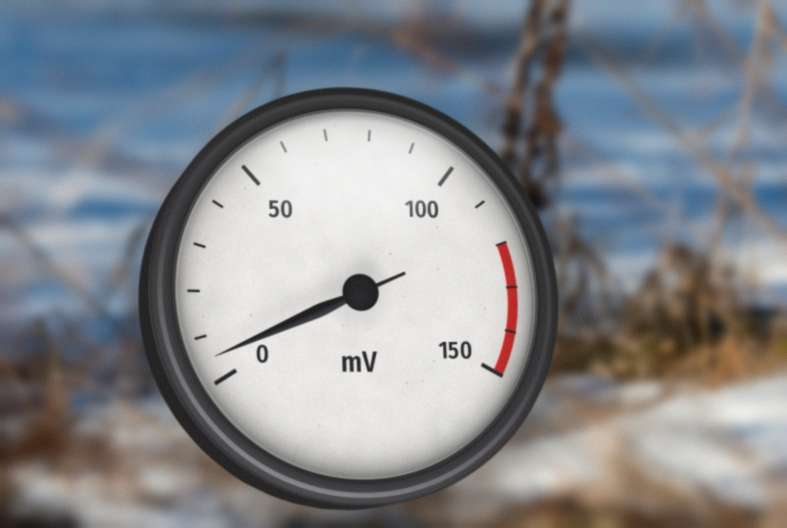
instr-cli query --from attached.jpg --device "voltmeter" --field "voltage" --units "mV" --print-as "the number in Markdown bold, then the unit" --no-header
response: **5** mV
